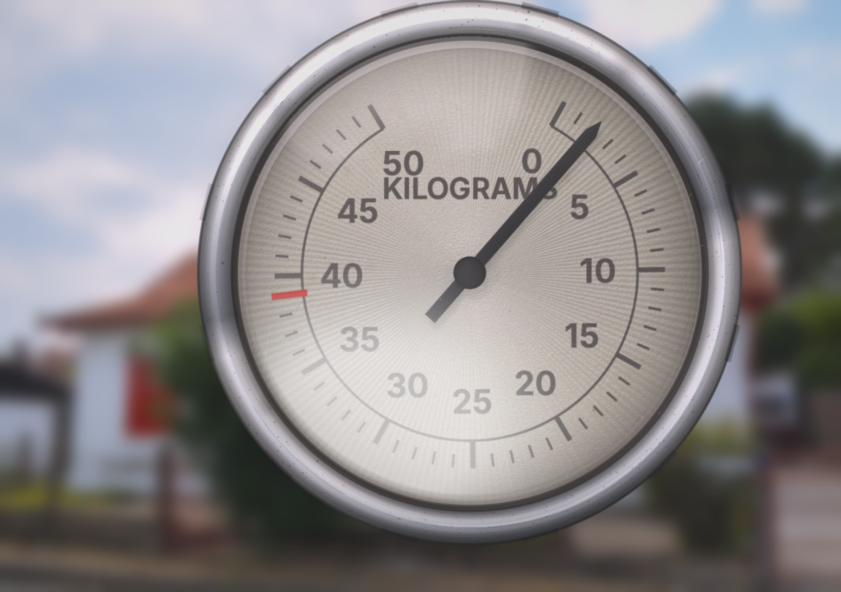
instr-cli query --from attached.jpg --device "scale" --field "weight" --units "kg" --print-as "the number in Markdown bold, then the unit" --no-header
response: **2** kg
